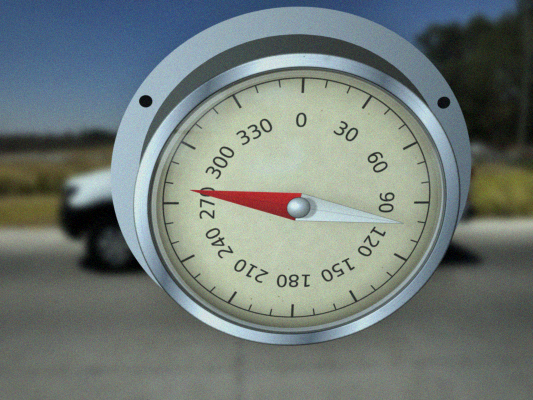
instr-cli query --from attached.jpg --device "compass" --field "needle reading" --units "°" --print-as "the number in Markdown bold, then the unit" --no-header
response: **280** °
